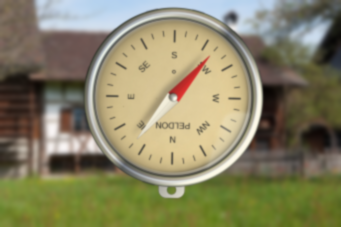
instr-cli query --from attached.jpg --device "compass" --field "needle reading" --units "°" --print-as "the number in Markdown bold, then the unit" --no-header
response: **220** °
